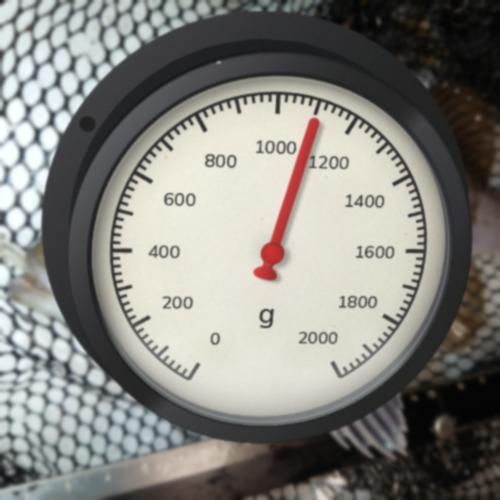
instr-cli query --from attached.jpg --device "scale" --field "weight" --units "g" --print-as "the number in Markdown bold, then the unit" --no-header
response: **1100** g
